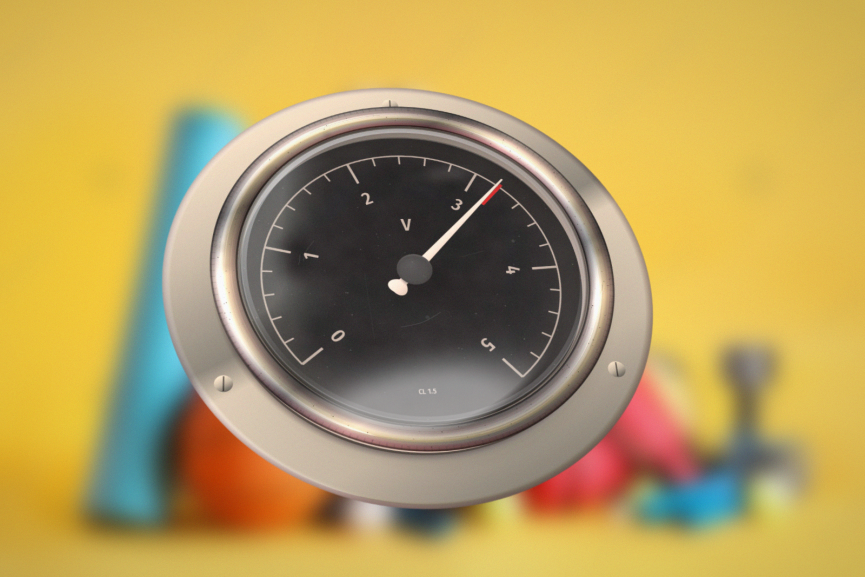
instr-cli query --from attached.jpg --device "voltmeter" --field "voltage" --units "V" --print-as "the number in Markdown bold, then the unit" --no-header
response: **3.2** V
